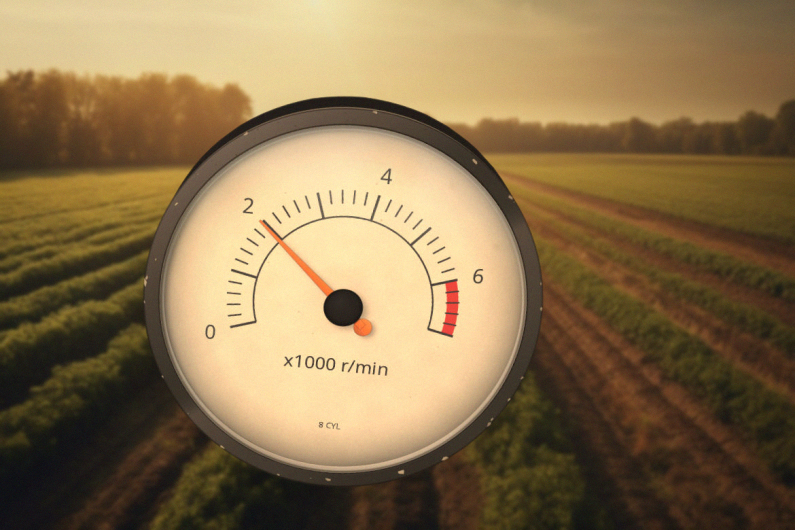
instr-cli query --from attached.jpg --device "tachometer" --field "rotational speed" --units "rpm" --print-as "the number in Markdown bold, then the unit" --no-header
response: **2000** rpm
